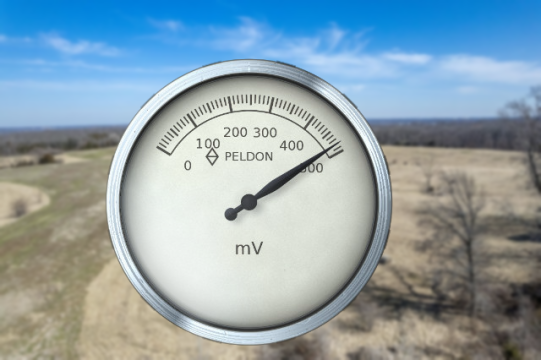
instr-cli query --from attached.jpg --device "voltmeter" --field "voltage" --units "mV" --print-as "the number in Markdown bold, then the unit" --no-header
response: **480** mV
